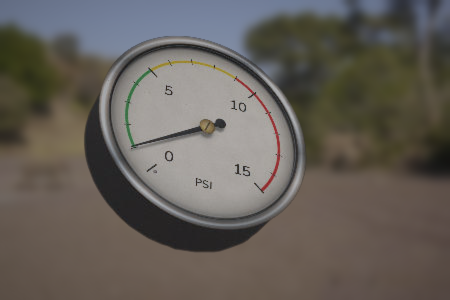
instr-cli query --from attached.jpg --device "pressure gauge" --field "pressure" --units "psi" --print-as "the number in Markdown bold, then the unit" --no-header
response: **1** psi
